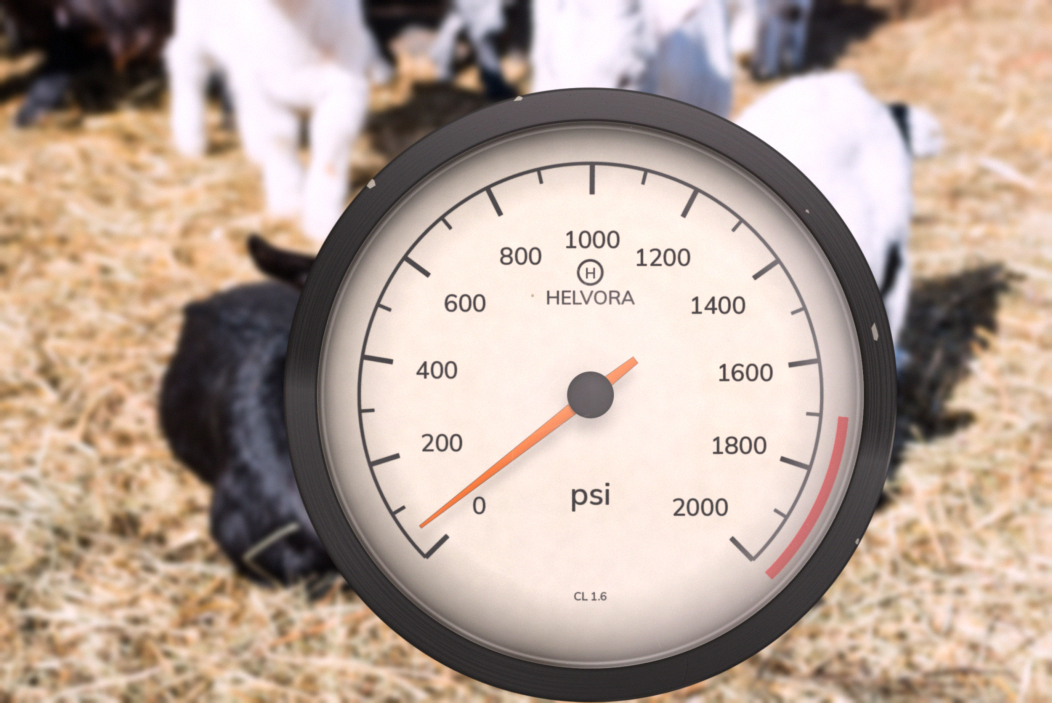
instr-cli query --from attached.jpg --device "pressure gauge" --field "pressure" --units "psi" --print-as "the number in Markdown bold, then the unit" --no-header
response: **50** psi
